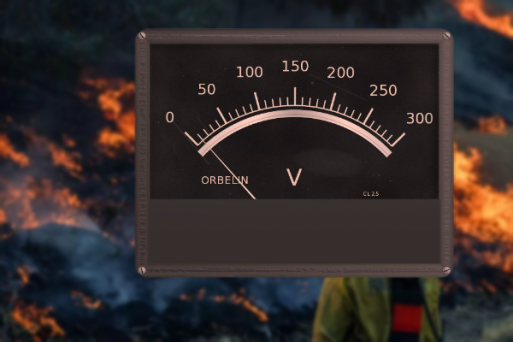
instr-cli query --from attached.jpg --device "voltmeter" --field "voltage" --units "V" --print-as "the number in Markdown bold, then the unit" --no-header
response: **10** V
